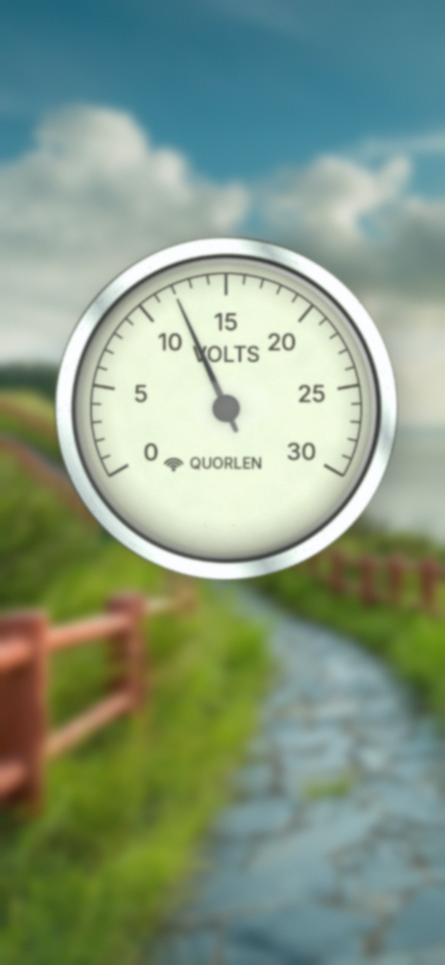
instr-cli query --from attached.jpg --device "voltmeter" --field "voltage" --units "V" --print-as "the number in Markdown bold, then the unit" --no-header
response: **12** V
